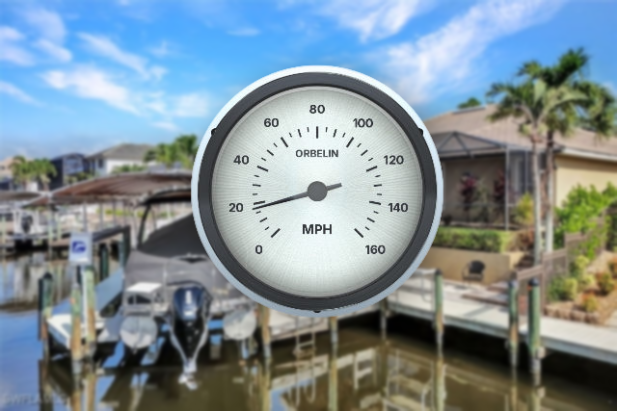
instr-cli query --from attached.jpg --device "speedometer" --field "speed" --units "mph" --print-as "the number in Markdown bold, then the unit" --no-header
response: **17.5** mph
